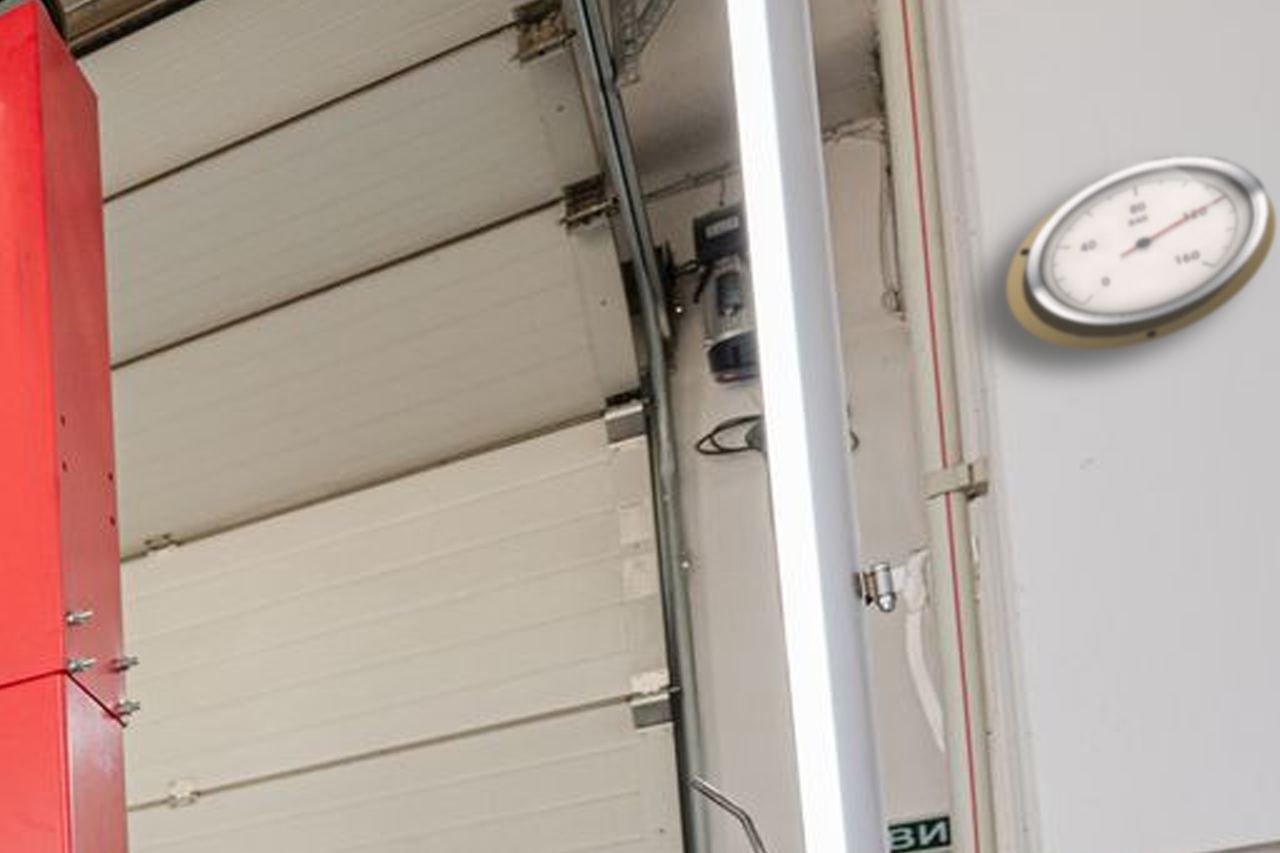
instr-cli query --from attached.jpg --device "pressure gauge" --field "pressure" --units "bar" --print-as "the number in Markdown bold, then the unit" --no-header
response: **120** bar
